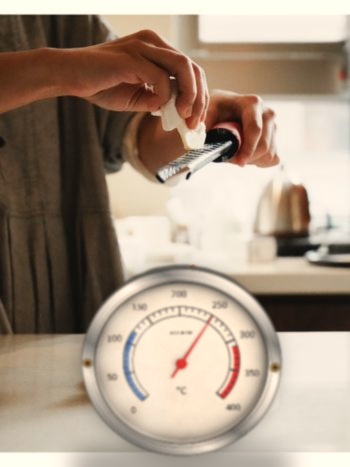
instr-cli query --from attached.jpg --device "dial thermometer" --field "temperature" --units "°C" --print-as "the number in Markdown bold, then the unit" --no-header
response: **250** °C
